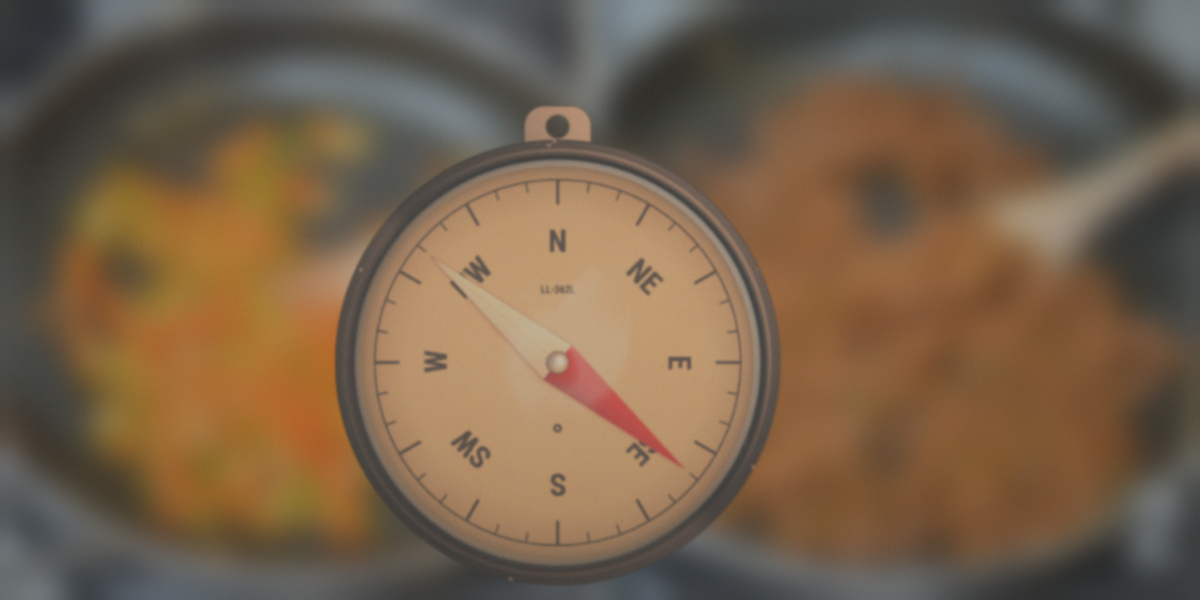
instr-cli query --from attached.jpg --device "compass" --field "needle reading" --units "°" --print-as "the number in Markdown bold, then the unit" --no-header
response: **130** °
